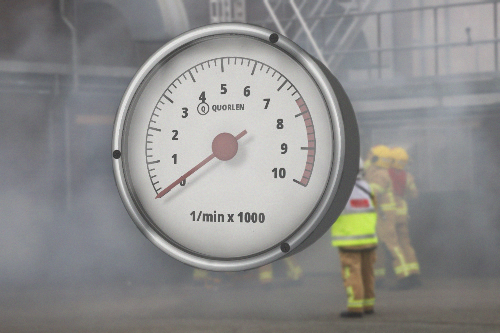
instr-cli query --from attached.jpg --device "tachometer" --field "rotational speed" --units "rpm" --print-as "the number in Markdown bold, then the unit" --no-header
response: **0** rpm
